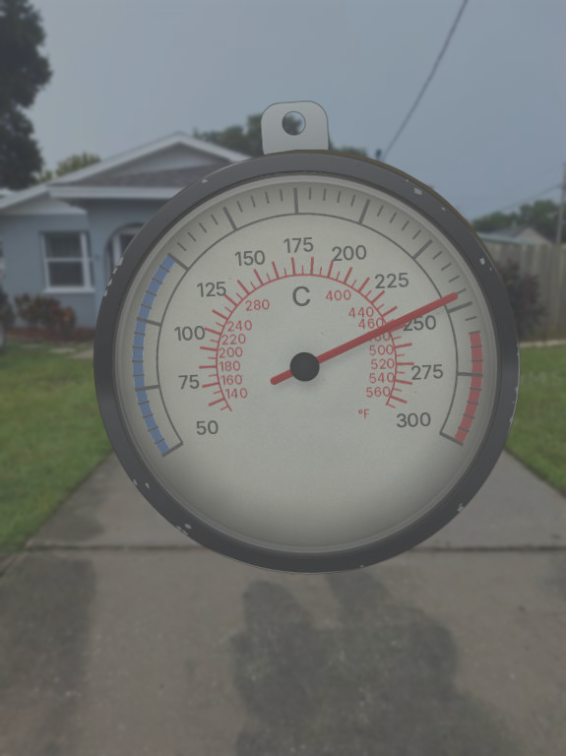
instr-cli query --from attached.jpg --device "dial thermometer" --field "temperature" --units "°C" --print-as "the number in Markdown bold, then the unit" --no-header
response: **245** °C
